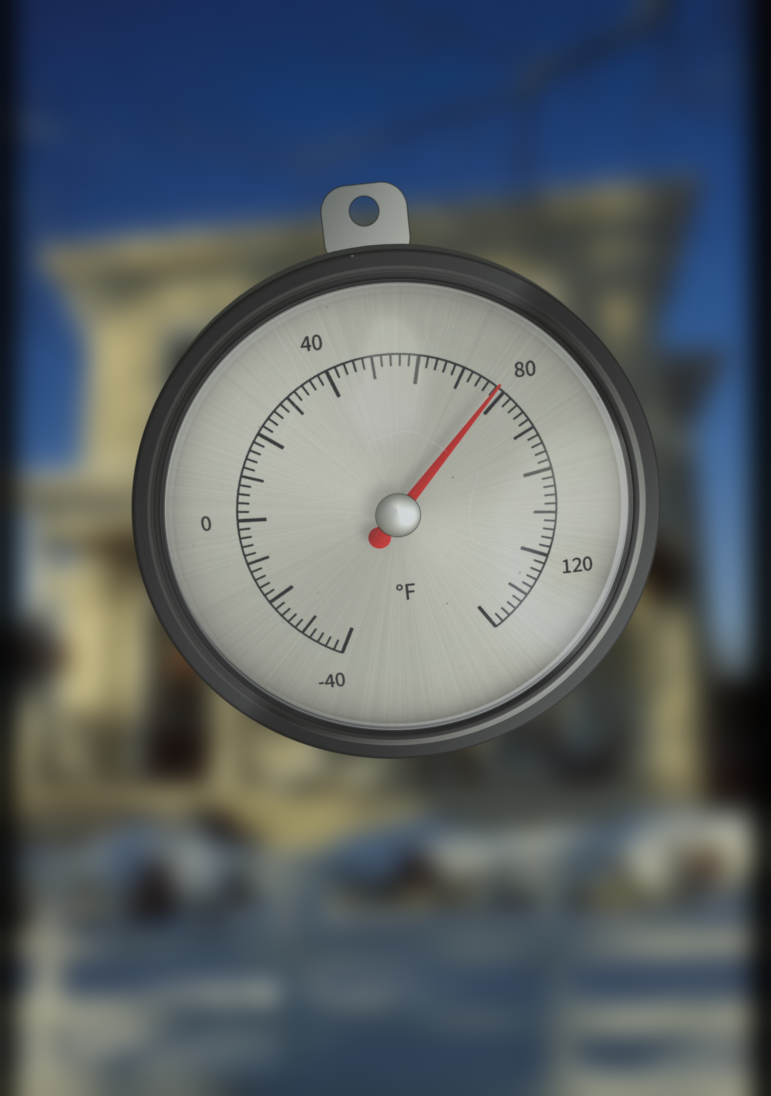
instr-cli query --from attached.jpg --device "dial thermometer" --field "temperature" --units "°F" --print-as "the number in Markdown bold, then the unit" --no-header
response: **78** °F
